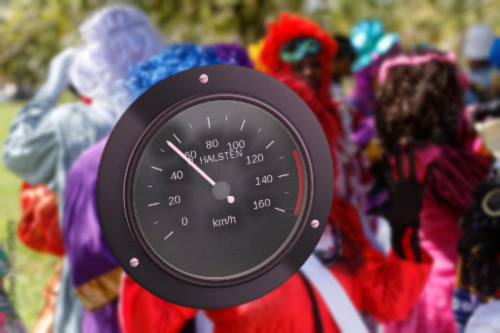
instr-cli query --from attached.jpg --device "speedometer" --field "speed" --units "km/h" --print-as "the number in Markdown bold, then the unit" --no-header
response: **55** km/h
